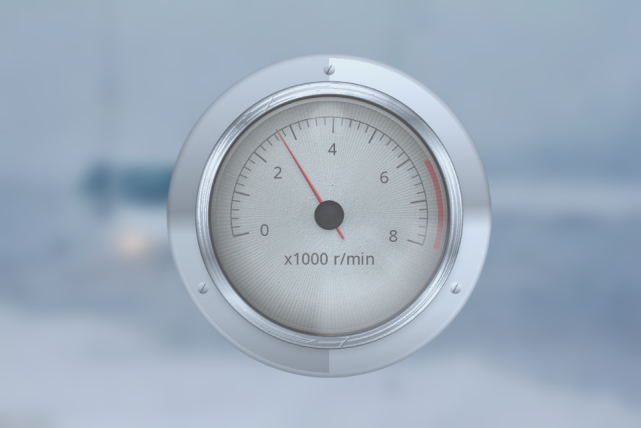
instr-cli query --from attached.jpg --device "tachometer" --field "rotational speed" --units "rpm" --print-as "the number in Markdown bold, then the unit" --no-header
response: **2700** rpm
